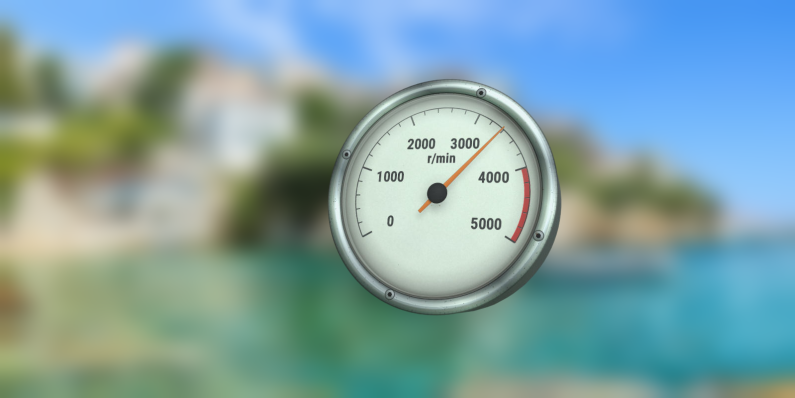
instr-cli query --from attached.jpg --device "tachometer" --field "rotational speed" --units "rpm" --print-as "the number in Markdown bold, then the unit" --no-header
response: **3400** rpm
